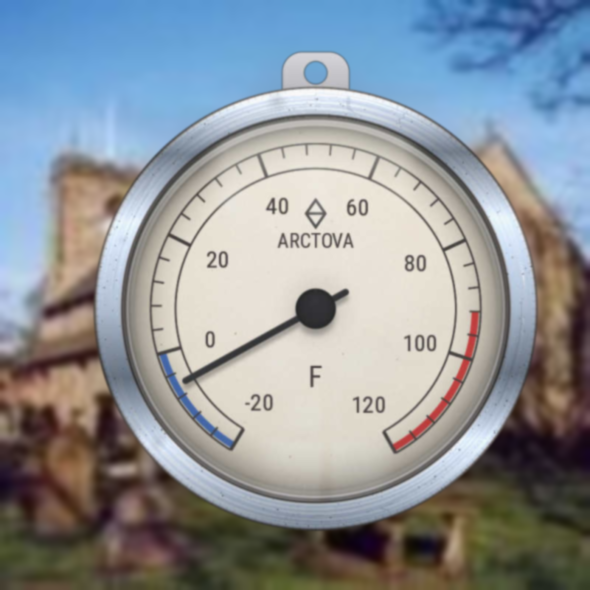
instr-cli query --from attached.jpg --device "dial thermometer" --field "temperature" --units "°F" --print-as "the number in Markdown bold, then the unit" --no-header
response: **-6** °F
